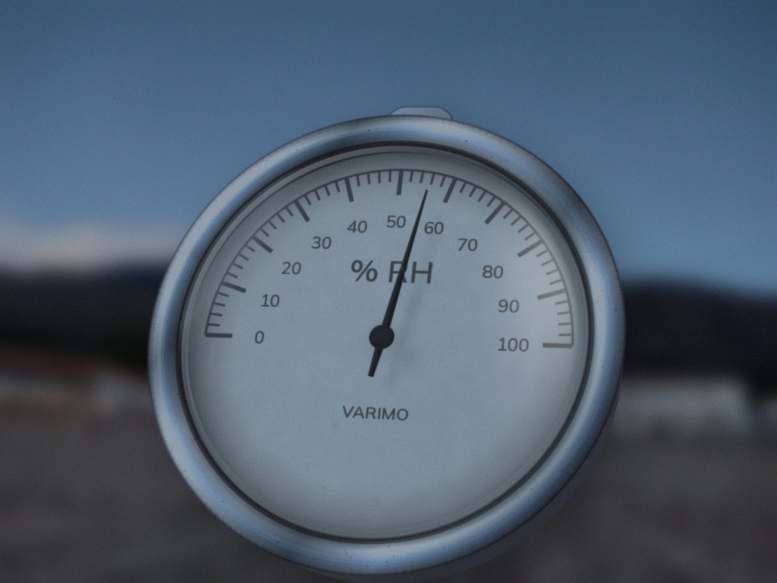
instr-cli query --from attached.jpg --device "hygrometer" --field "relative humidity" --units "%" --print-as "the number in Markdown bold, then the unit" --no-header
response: **56** %
